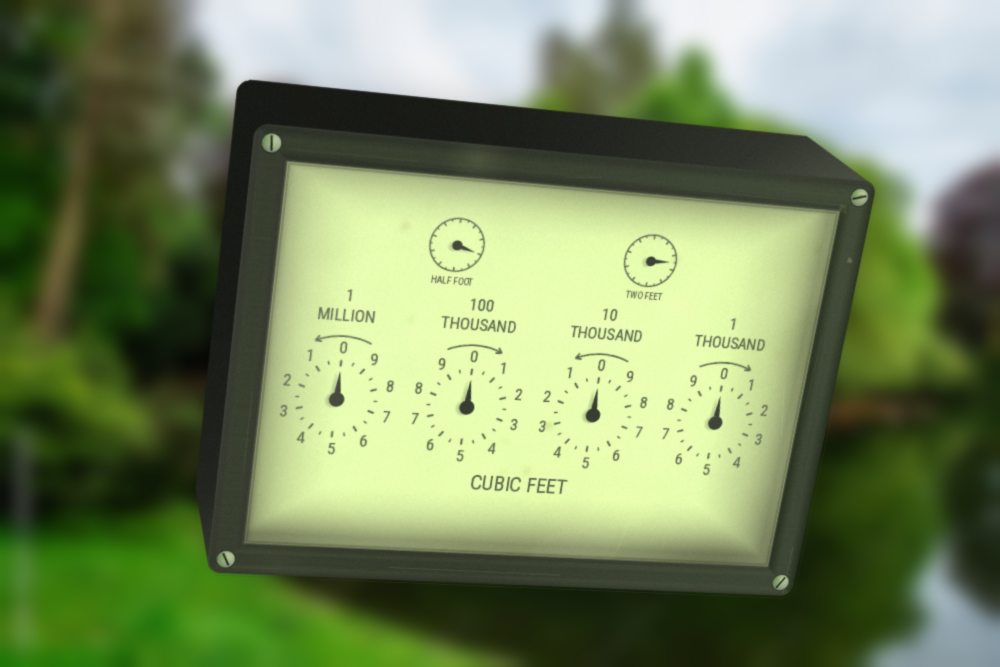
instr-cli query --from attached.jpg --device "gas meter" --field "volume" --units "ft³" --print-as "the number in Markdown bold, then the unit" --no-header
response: **0** ft³
